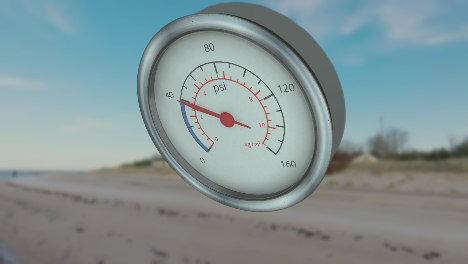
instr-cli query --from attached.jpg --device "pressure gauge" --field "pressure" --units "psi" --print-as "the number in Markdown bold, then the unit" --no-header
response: **40** psi
